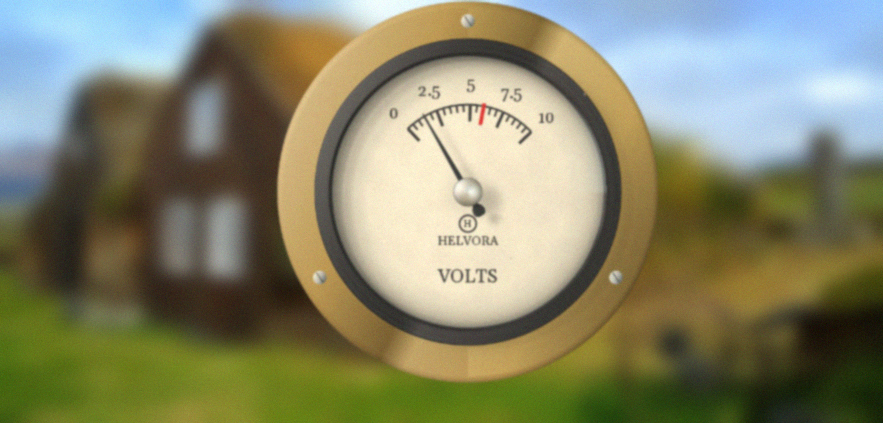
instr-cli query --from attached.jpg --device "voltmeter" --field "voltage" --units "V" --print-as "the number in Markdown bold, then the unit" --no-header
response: **1.5** V
